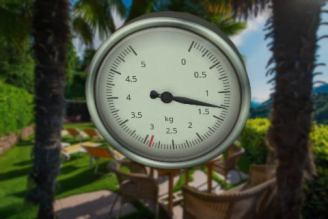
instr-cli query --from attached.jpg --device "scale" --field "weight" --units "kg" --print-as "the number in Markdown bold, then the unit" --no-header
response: **1.25** kg
